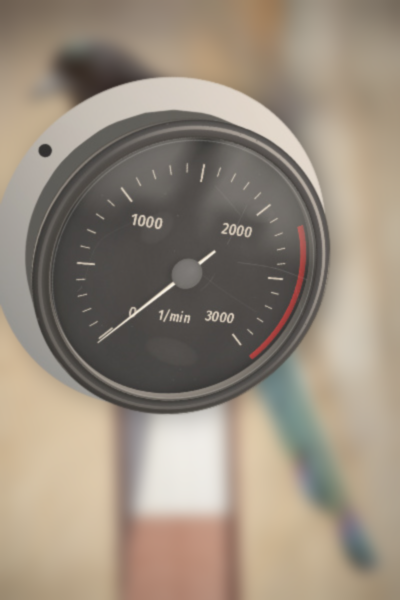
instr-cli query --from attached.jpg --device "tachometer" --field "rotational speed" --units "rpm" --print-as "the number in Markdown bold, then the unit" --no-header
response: **0** rpm
